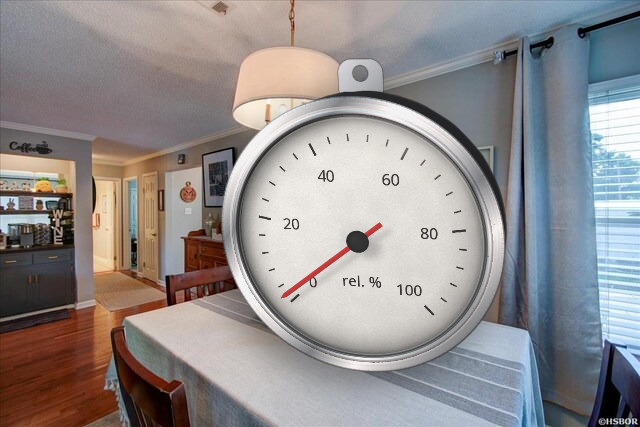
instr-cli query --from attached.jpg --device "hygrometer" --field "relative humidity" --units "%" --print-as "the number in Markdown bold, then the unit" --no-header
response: **2** %
